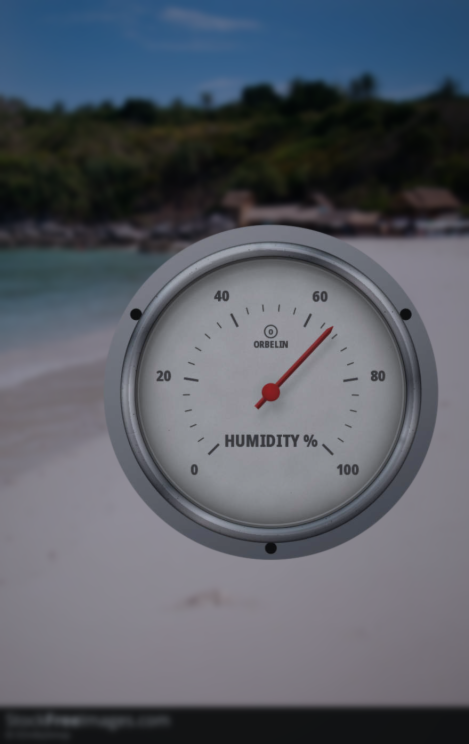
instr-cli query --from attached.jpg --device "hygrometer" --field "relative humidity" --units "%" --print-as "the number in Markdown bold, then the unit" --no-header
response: **66** %
